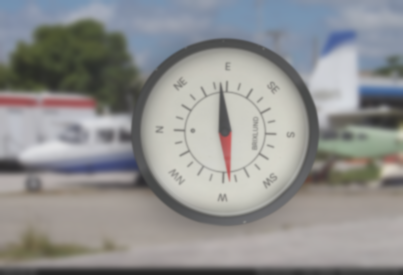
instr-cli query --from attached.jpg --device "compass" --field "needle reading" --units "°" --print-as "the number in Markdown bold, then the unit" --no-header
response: **262.5** °
